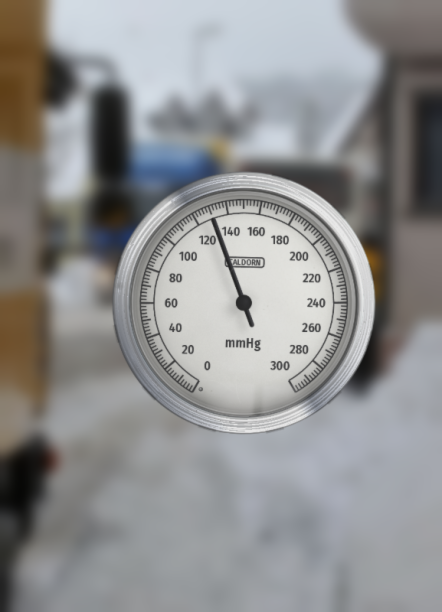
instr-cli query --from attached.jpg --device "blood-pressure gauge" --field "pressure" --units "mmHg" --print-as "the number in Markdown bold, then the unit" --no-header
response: **130** mmHg
